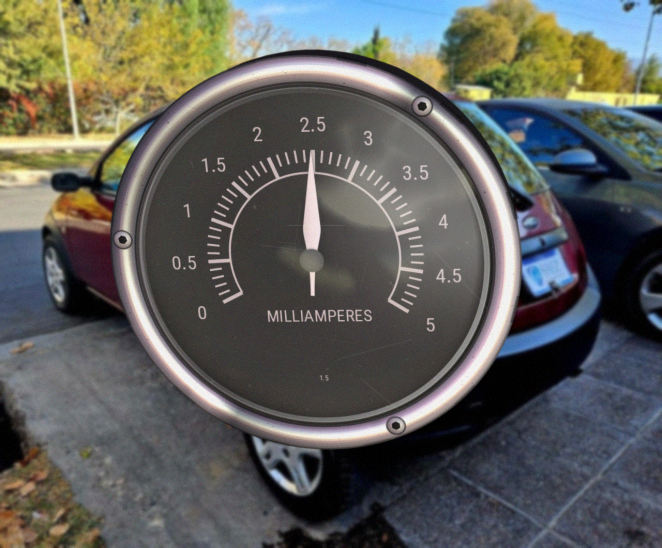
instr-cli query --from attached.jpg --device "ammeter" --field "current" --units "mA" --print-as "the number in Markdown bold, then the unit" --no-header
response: **2.5** mA
